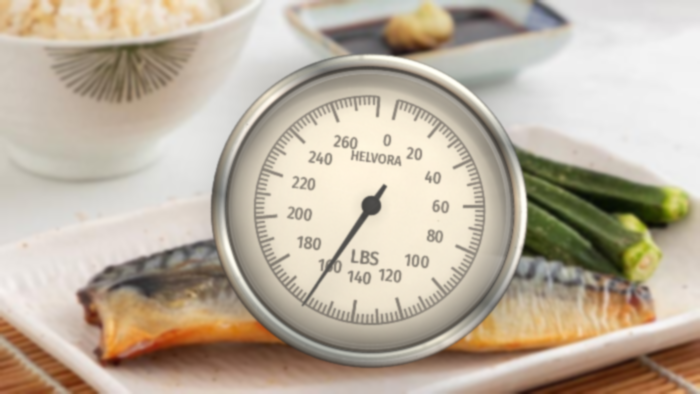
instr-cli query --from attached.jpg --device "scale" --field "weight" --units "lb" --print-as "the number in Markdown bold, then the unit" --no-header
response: **160** lb
